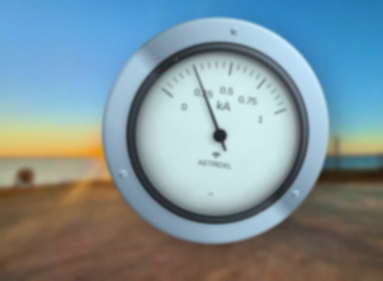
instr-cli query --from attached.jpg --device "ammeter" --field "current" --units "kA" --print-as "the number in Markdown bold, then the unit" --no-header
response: **0.25** kA
